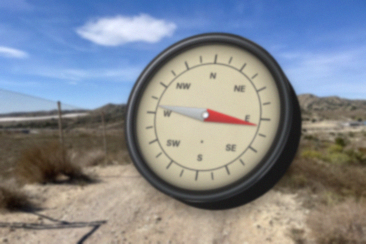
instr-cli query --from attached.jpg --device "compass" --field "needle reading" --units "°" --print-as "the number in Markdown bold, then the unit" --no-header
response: **97.5** °
